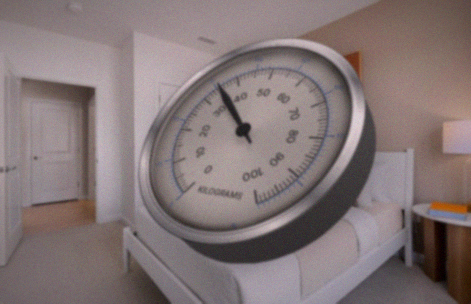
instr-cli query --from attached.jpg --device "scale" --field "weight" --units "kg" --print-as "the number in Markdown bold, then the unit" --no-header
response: **35** kg
